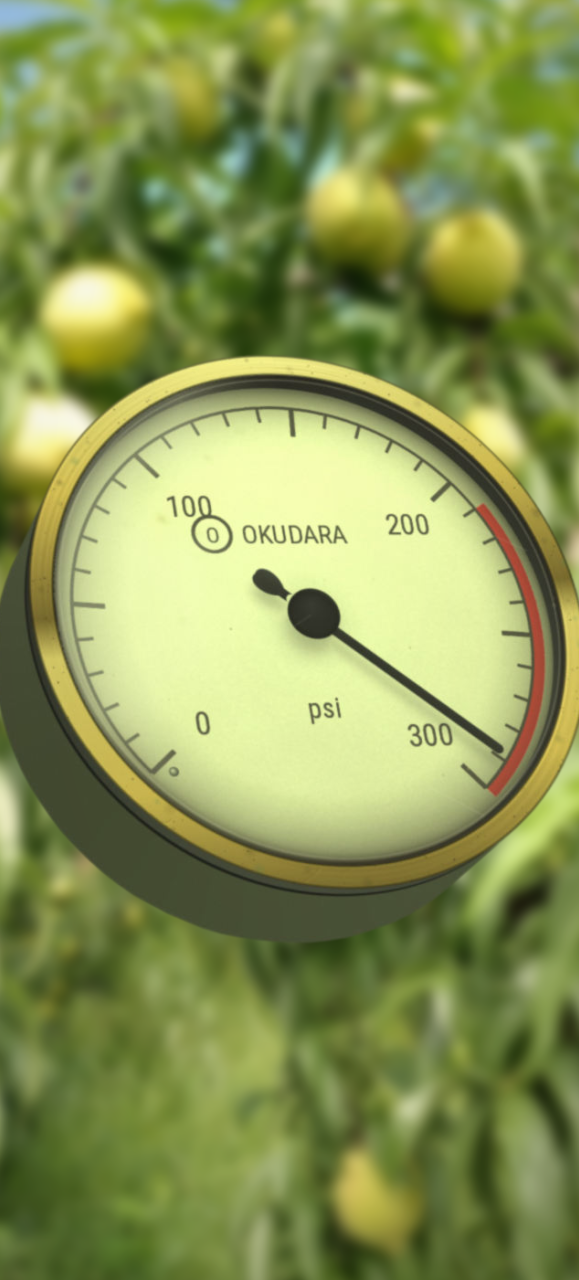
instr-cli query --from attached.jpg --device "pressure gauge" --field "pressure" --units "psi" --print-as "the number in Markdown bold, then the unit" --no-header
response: **290** psi
